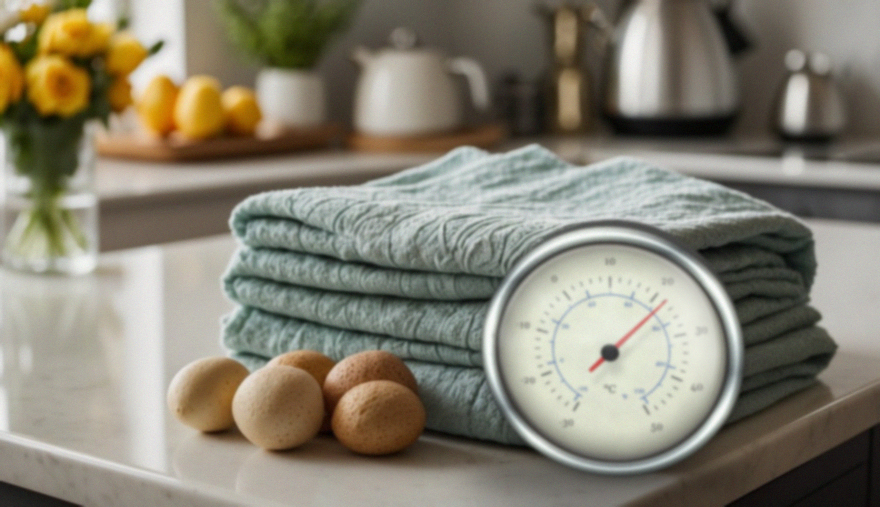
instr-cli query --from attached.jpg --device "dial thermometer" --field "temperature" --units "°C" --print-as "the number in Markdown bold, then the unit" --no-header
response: **22** °C
